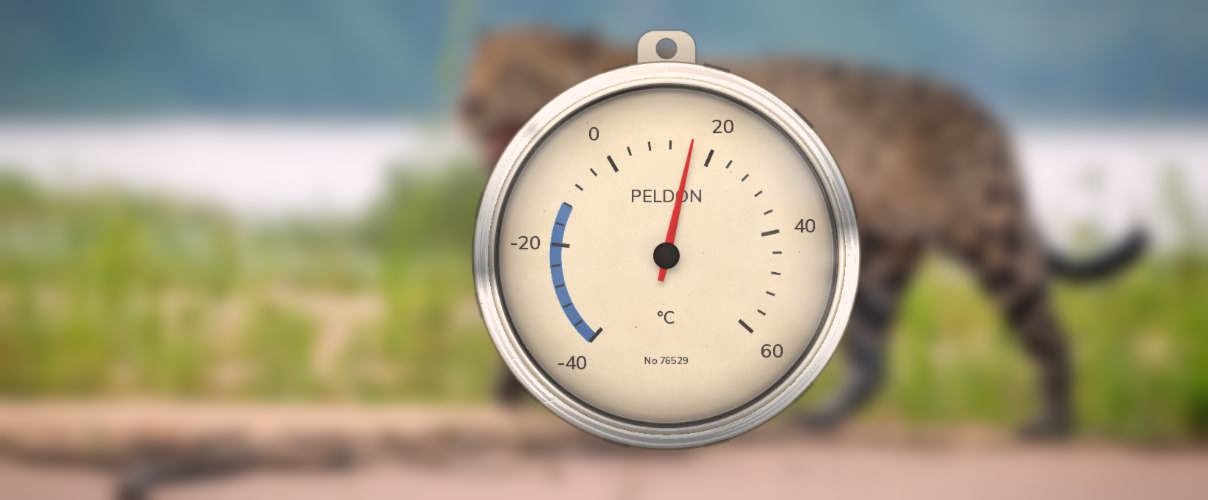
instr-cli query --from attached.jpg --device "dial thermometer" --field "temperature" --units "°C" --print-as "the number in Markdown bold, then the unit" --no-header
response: **16** °C
